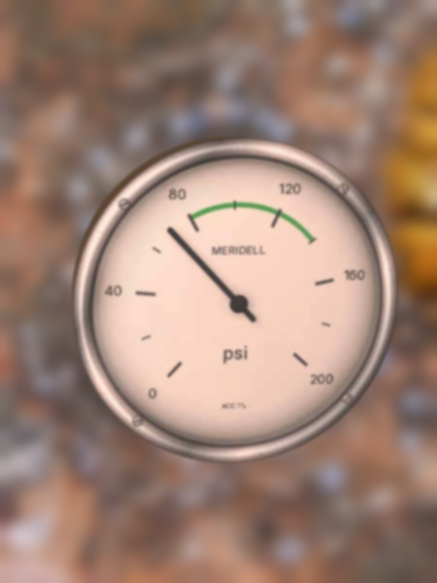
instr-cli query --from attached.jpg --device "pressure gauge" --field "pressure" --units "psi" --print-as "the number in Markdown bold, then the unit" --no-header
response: **70** psi
